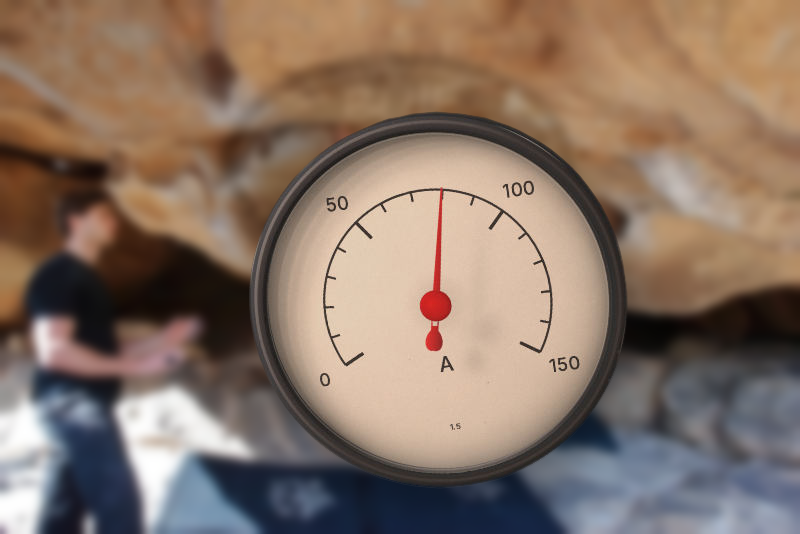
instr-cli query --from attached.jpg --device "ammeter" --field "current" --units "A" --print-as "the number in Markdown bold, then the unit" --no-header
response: **80** A
